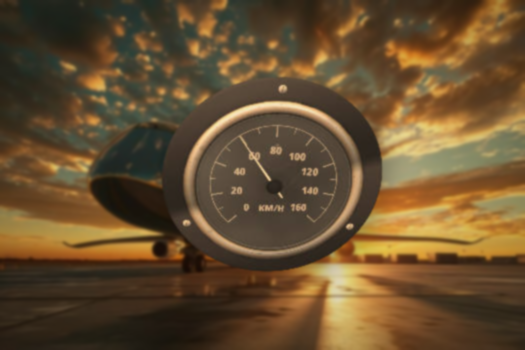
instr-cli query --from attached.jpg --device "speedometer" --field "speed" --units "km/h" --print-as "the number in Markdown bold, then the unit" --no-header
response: **60** km/h
